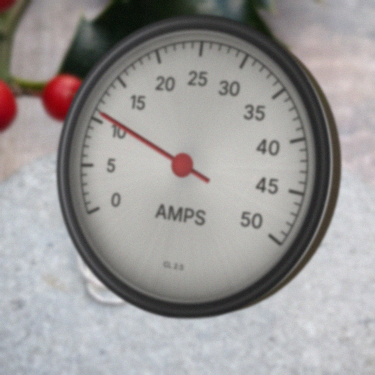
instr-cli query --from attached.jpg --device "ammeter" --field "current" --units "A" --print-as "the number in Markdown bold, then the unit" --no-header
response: **11** A
